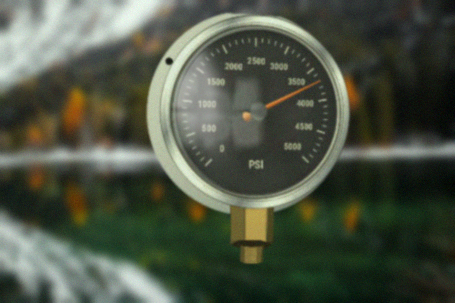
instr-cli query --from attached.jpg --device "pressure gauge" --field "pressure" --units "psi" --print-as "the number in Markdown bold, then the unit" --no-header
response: **3700** psi
